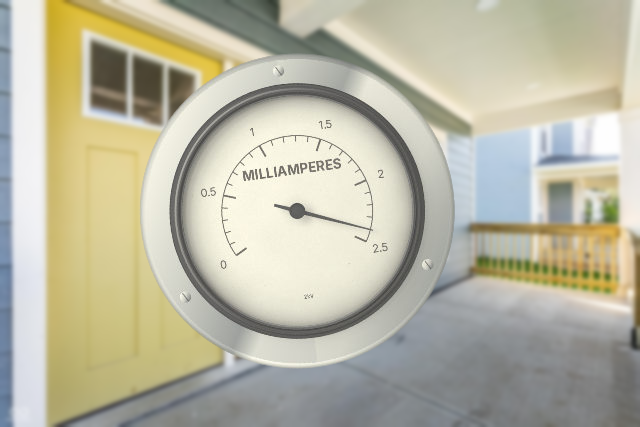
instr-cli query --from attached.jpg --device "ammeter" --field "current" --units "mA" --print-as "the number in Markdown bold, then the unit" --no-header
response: **2.4** mA
